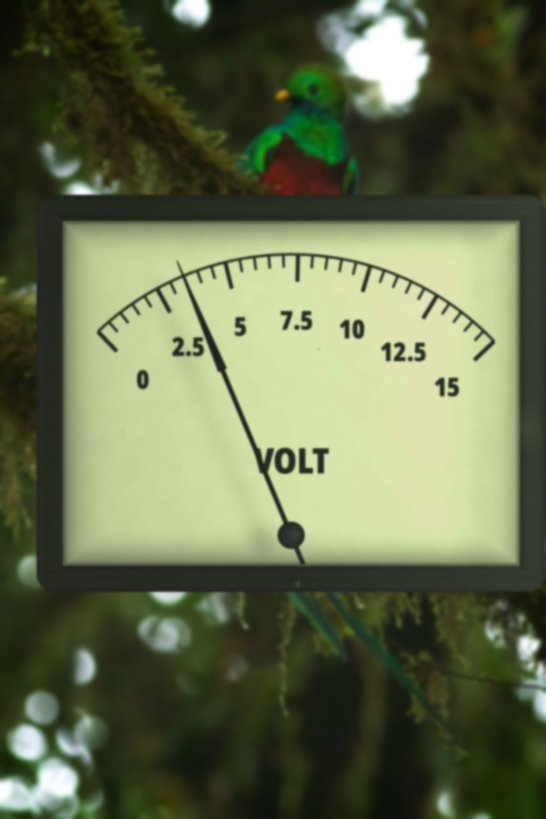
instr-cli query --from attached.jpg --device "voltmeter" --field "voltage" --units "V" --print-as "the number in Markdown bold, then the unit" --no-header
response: **3.5** V
